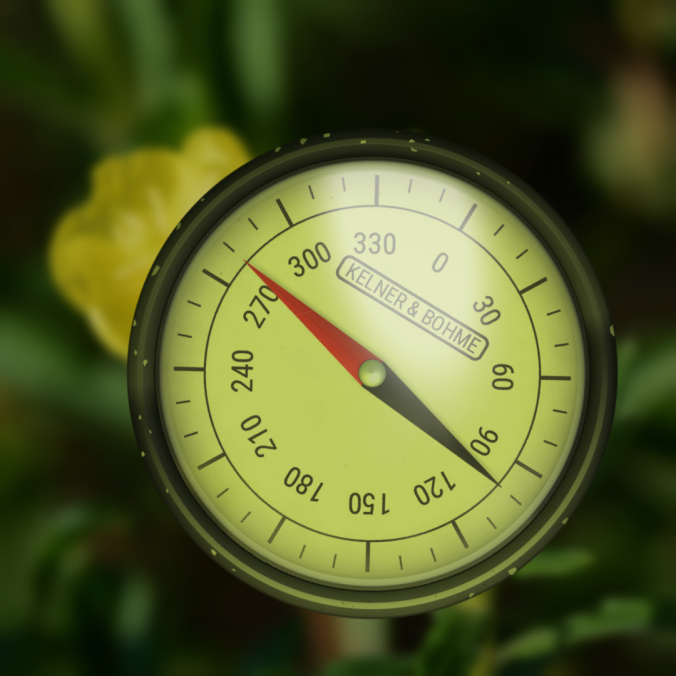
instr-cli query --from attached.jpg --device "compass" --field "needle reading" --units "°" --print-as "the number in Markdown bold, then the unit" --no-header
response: **280** °
